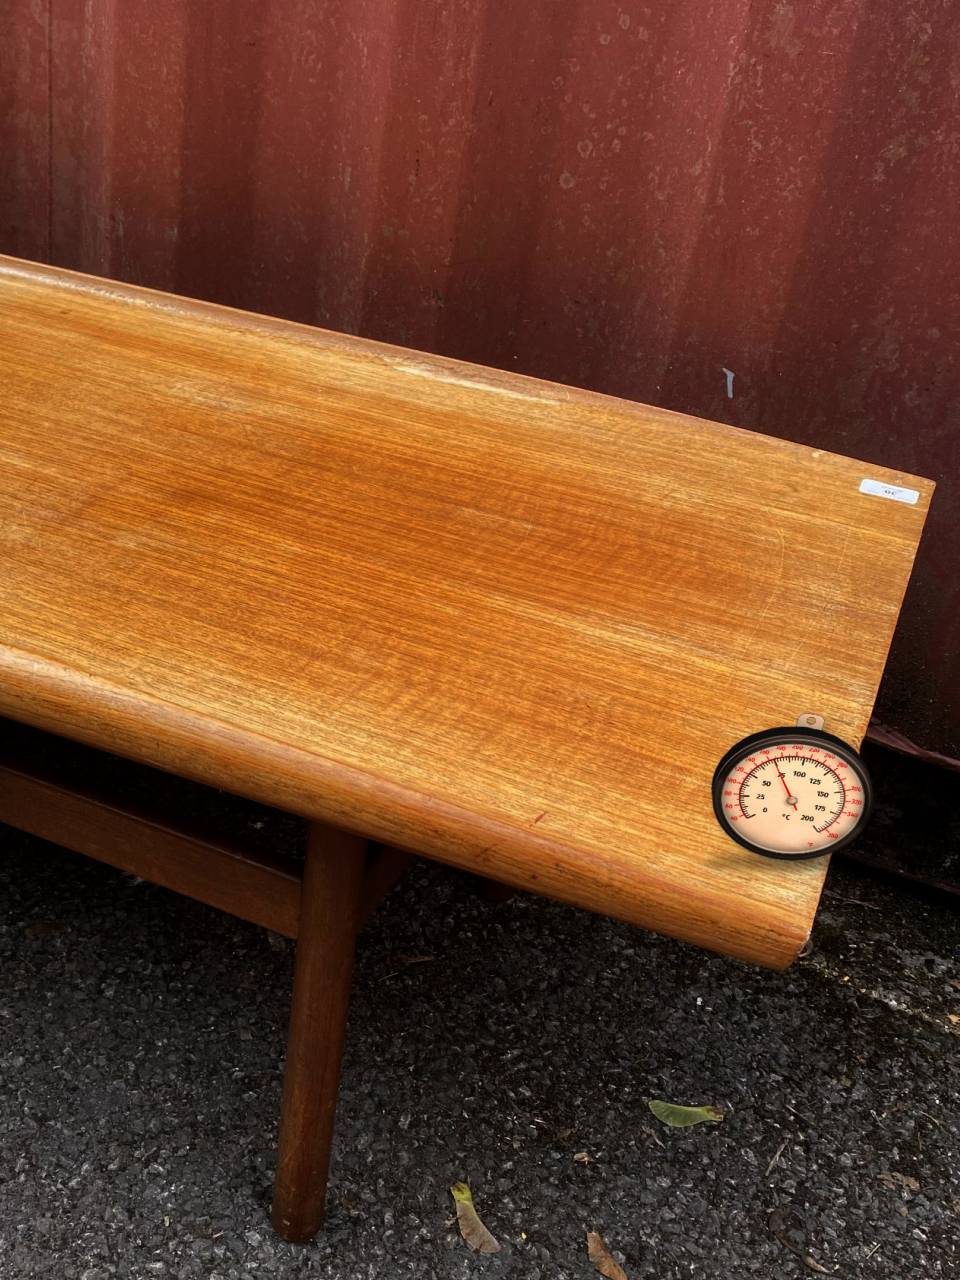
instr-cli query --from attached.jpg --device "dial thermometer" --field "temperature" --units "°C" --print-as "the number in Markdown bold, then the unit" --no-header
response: **75** °C
